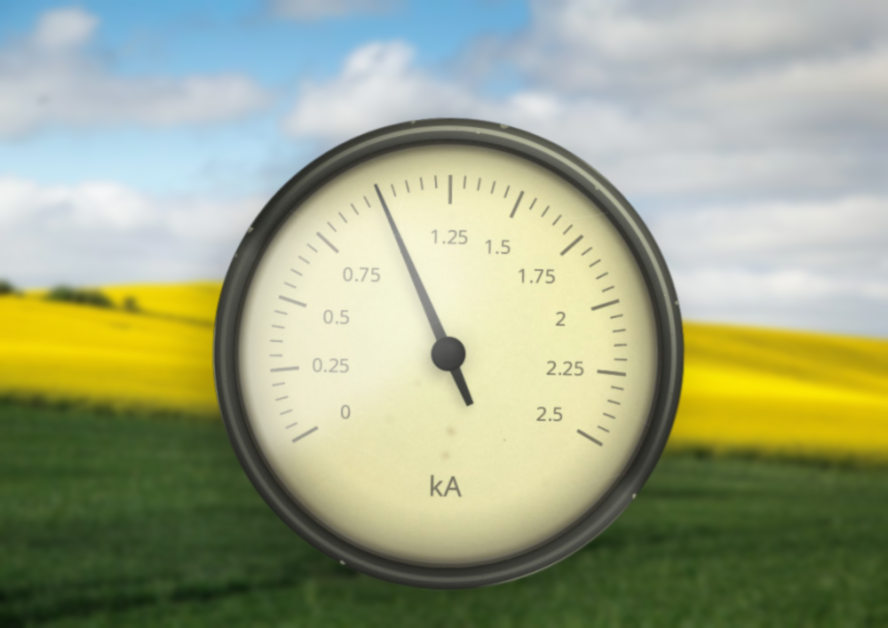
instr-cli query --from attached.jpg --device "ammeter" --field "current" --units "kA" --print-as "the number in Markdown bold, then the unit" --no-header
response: **1** kA
